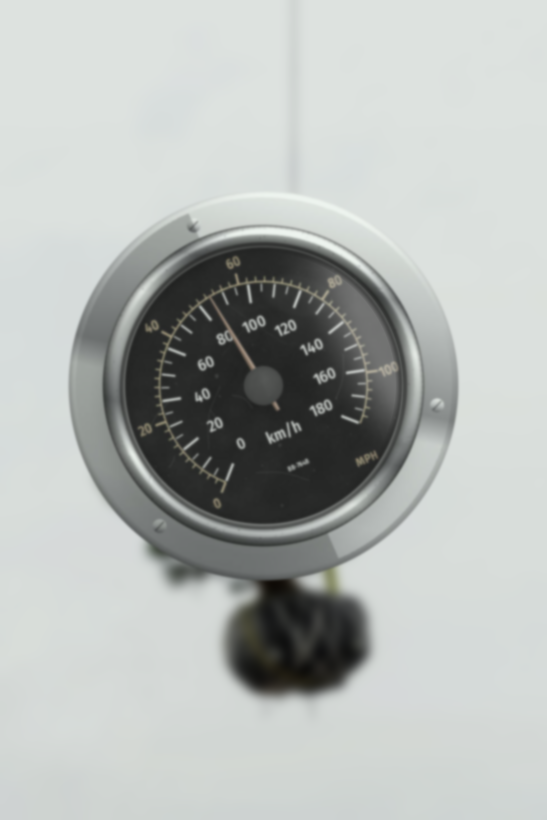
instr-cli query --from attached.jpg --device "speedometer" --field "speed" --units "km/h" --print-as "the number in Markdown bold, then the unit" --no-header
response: **85** km/h
